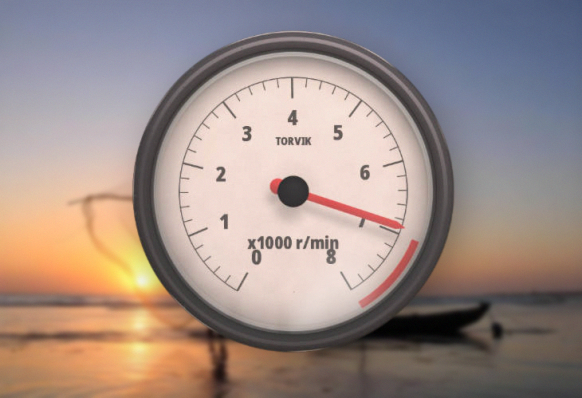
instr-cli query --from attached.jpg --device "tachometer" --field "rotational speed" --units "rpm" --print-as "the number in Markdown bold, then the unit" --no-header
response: **6900** rpm
